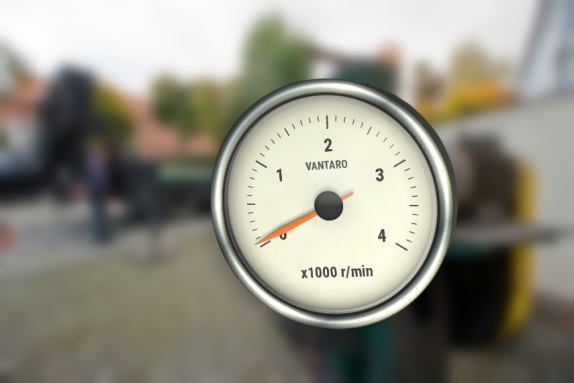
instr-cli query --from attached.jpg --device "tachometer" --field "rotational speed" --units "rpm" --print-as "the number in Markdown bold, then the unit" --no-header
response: **50** rpm
